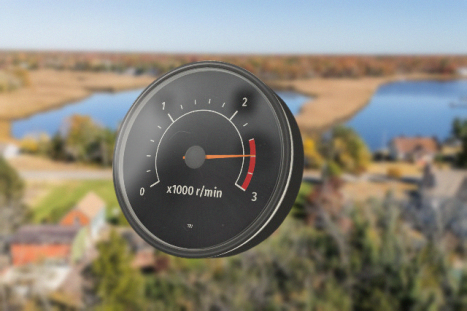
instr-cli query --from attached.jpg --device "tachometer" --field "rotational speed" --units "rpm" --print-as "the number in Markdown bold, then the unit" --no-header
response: **2600** rpm
